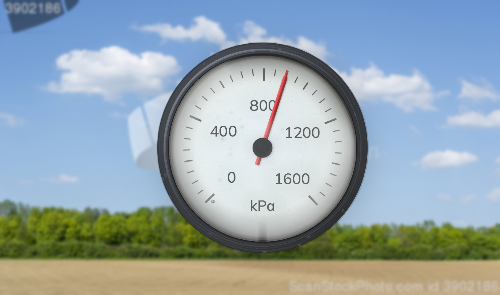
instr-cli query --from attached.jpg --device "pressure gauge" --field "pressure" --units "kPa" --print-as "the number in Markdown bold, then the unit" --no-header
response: **900** kPa
